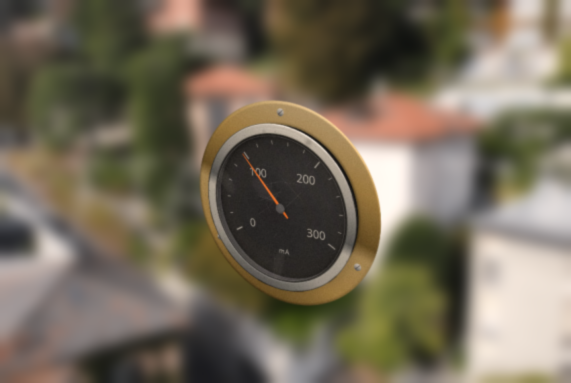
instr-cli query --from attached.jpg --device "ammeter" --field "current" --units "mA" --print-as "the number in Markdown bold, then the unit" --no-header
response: **100** mA
